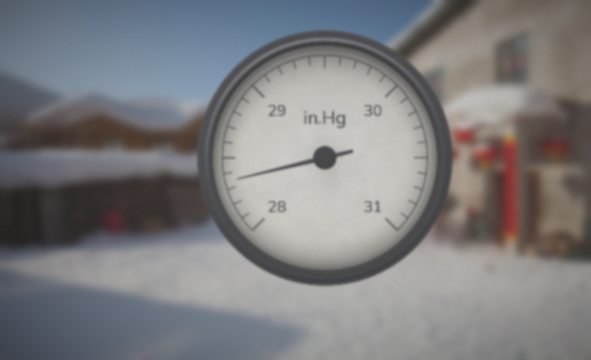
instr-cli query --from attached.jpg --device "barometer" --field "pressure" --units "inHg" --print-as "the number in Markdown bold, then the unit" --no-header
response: **28.35** inHg
